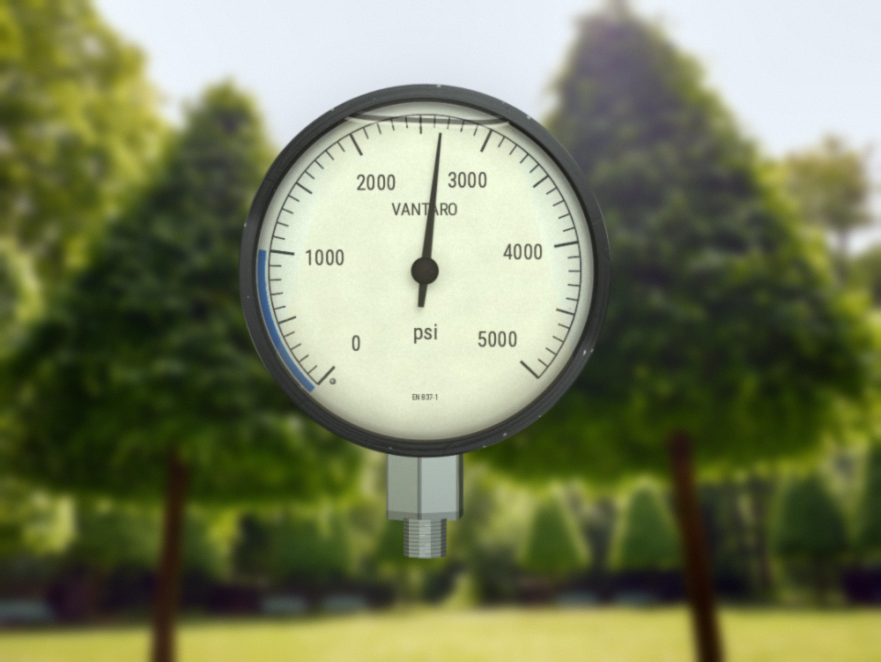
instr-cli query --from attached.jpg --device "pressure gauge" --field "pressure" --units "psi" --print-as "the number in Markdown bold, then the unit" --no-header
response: **2650** psi
